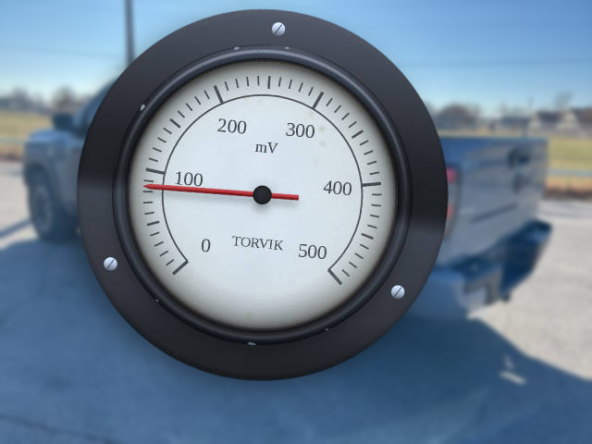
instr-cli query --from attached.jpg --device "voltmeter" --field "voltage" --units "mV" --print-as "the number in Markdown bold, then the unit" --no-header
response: **85** mV
